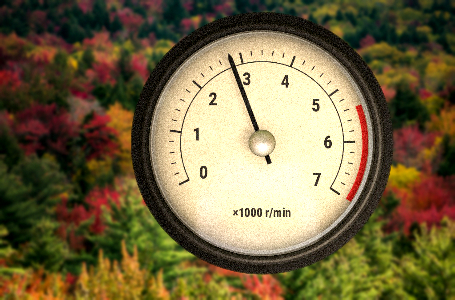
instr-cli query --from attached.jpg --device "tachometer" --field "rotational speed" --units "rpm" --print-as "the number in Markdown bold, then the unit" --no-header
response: **2800** rpm
